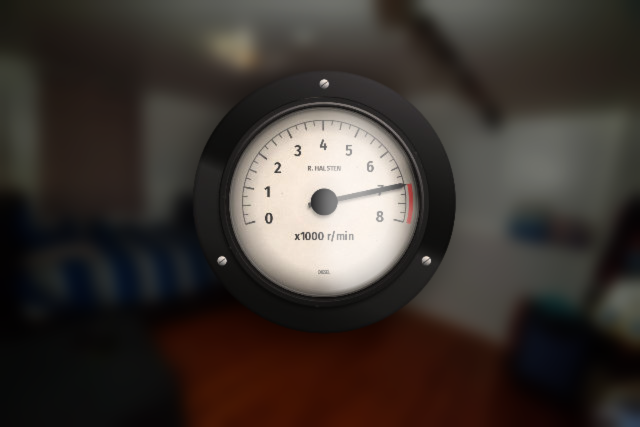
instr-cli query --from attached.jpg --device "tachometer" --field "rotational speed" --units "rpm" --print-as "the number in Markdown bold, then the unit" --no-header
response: **7000** rpm
